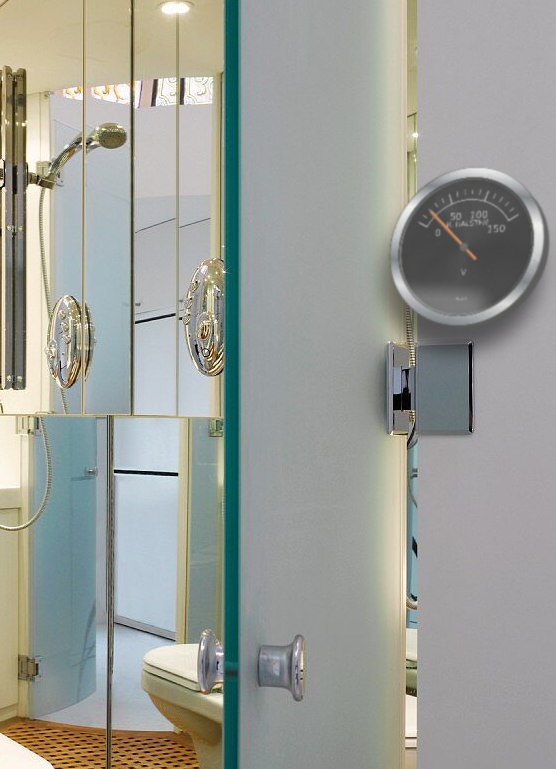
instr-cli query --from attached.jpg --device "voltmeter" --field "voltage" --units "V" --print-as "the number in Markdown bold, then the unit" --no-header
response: **20** V
